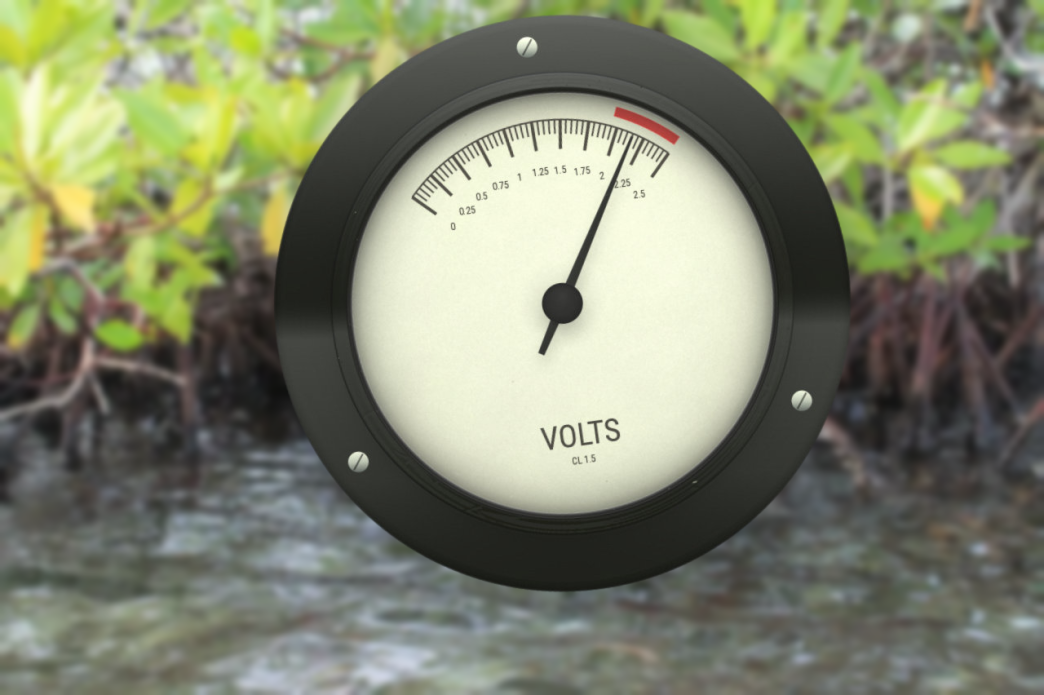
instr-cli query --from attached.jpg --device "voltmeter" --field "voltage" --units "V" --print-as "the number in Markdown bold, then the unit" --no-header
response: **2.15** V
